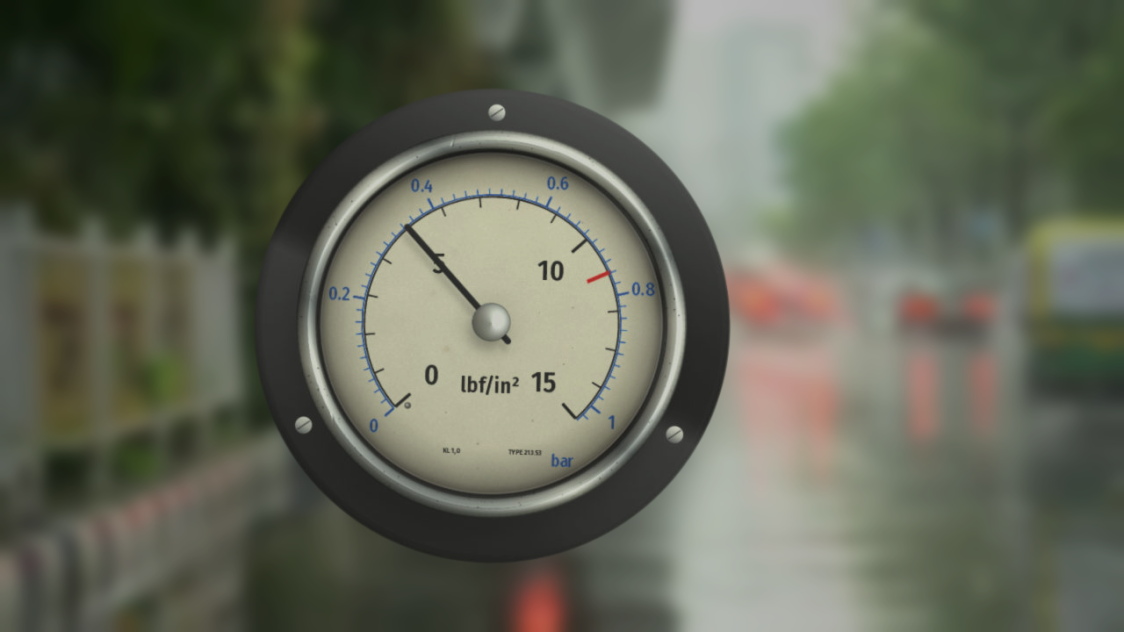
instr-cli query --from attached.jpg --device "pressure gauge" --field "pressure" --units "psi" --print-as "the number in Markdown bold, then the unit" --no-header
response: **5** psi
